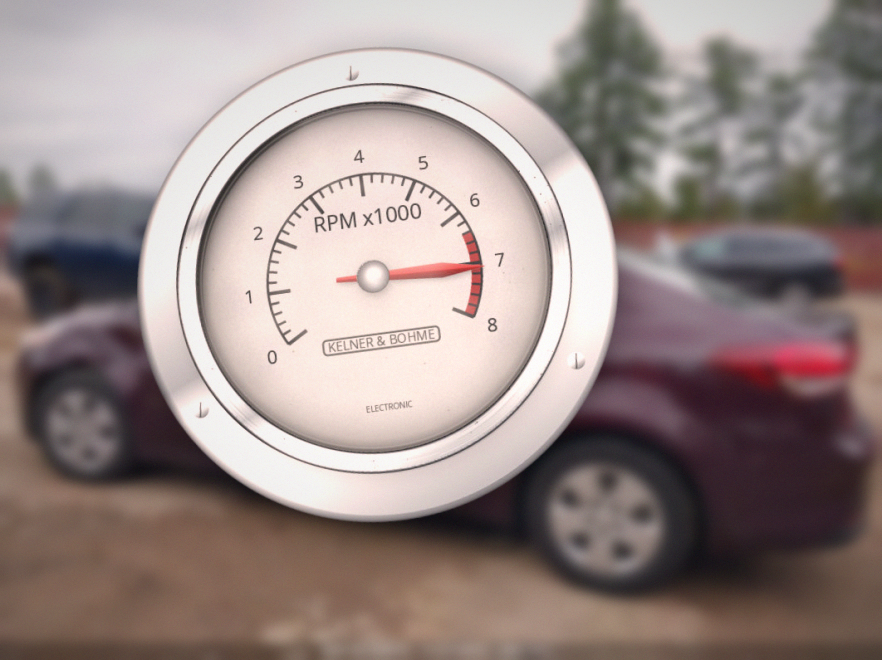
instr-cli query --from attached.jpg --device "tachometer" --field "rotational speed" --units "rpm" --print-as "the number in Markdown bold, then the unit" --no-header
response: **7100** rpm
